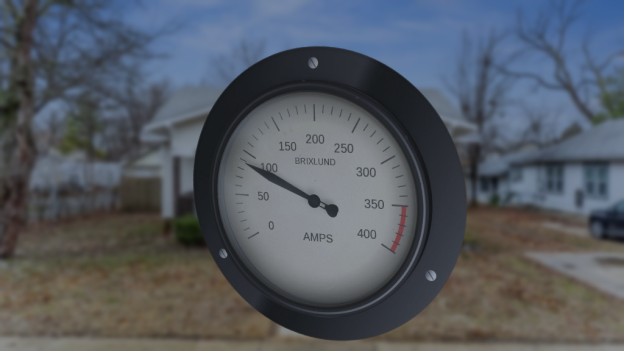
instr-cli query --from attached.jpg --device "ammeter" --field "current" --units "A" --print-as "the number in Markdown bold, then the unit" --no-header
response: **90** A
